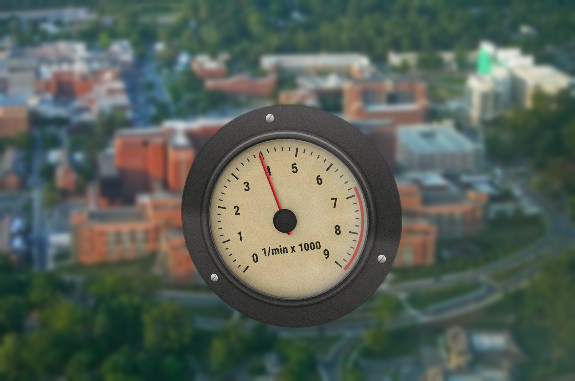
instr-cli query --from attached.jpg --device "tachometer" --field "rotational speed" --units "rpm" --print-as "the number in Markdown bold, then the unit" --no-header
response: **4000** rpm
